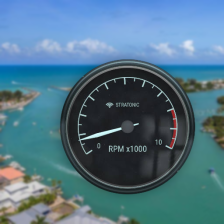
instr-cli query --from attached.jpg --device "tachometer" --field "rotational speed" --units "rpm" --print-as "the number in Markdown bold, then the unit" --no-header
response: **750** rpm
